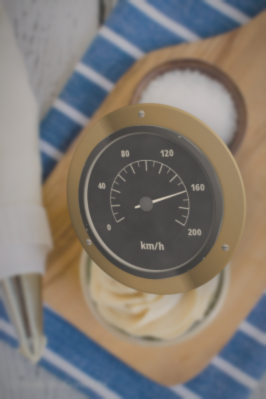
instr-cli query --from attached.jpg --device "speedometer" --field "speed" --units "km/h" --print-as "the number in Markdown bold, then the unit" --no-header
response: **160** km/h
